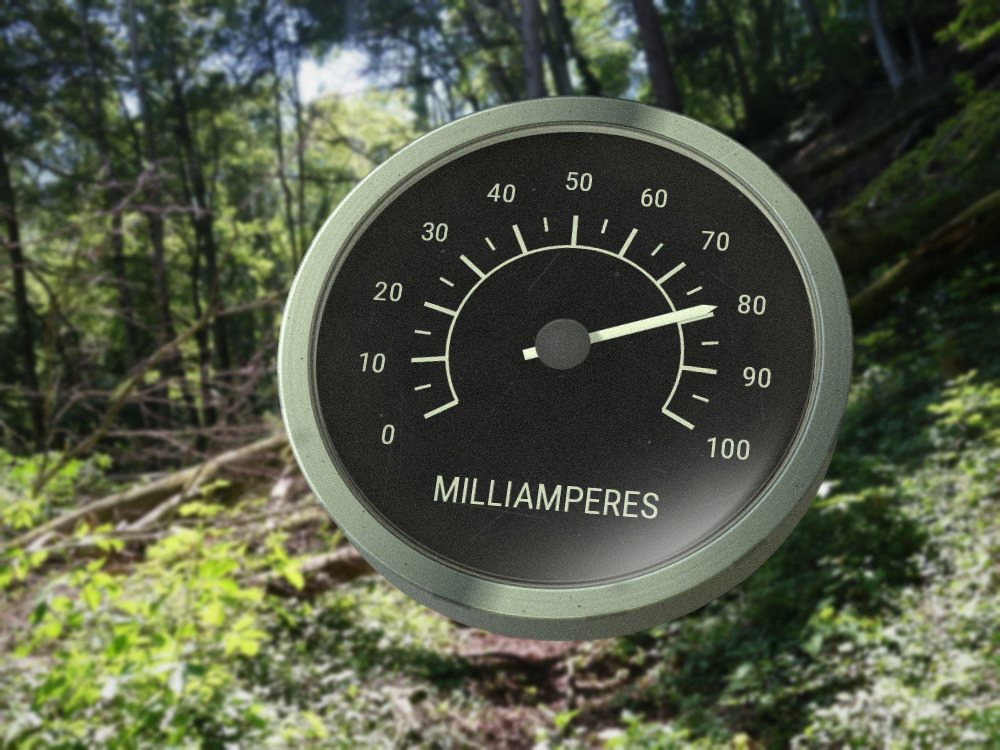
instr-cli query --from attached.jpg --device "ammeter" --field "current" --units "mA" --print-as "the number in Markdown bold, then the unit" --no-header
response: **80** mA
